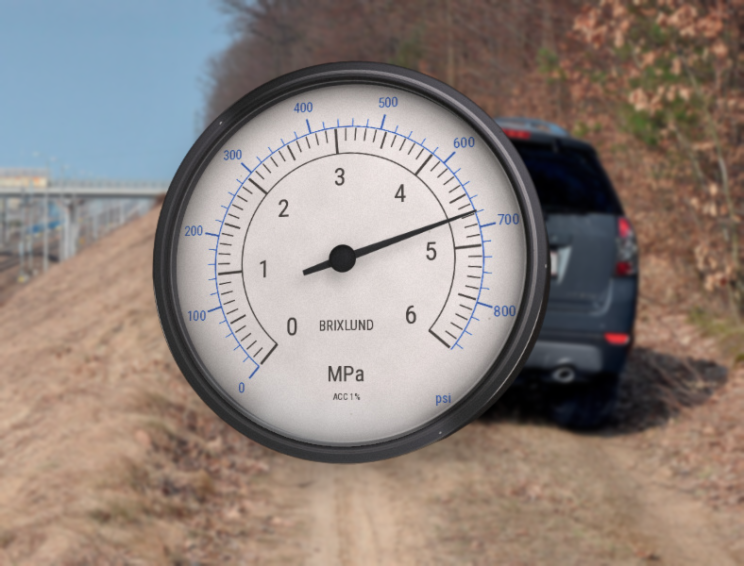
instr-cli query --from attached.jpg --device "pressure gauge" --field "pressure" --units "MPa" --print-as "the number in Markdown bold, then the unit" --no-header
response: **4.7** MPa
